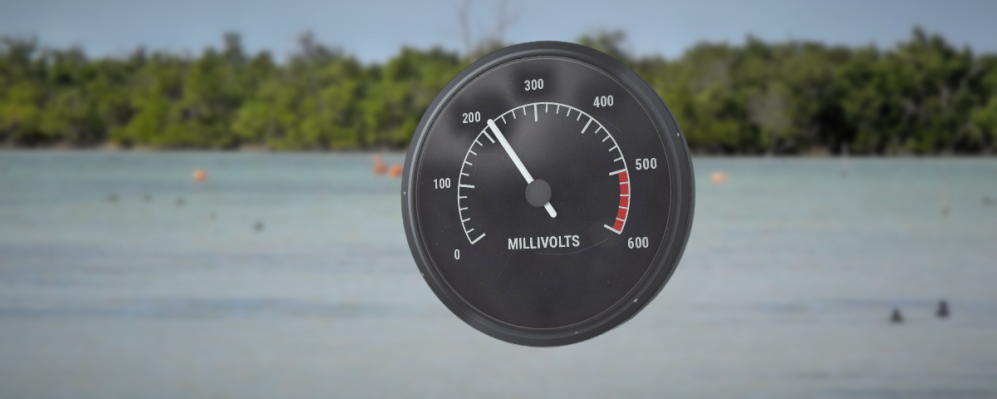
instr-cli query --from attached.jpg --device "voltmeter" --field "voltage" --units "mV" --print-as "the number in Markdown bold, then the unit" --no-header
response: **220** mV
